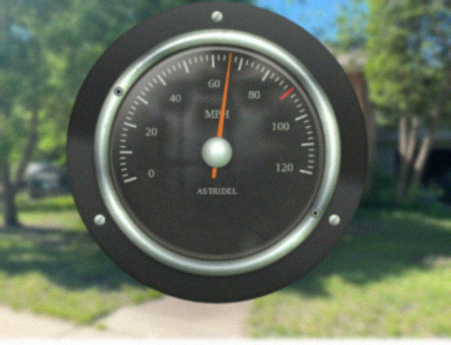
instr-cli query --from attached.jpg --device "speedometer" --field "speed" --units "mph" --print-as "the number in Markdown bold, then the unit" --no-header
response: **66** mph
